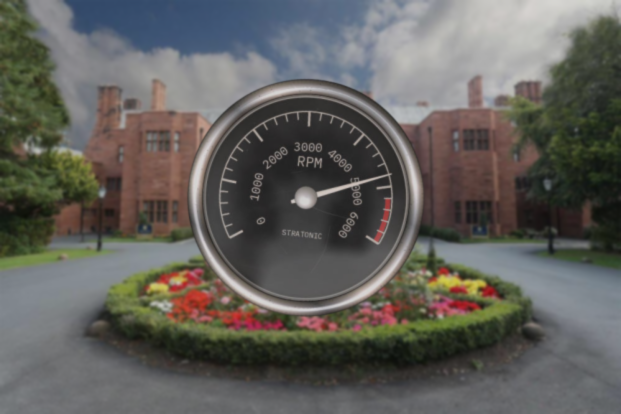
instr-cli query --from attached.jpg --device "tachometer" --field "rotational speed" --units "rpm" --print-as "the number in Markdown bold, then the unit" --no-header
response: **4800** rpm
